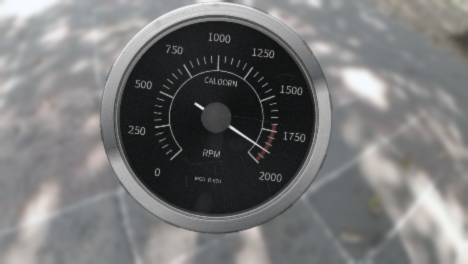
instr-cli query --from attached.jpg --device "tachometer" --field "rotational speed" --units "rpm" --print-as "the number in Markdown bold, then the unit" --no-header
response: **1900** rpm
